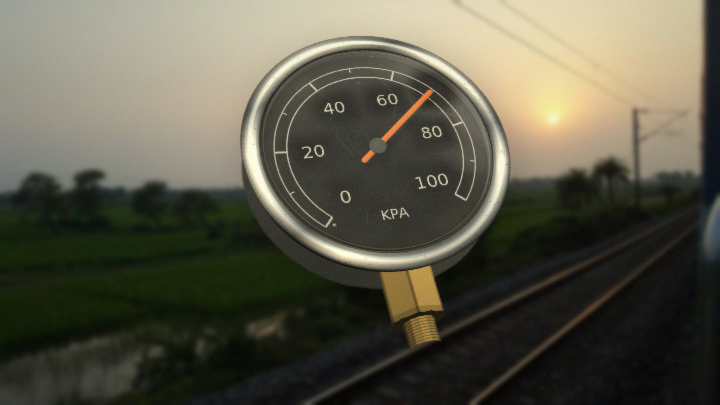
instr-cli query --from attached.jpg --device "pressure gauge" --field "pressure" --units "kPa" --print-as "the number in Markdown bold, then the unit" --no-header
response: **70** kPa
